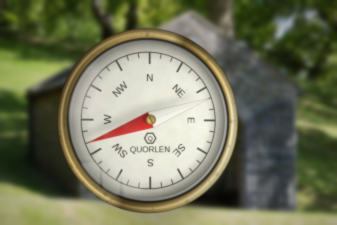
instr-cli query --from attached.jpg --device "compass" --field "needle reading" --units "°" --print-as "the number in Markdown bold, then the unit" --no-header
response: **250** °
